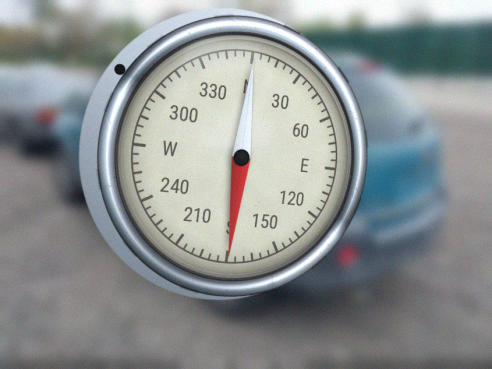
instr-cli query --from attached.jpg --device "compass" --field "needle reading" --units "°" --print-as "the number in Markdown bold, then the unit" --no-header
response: **180** °
